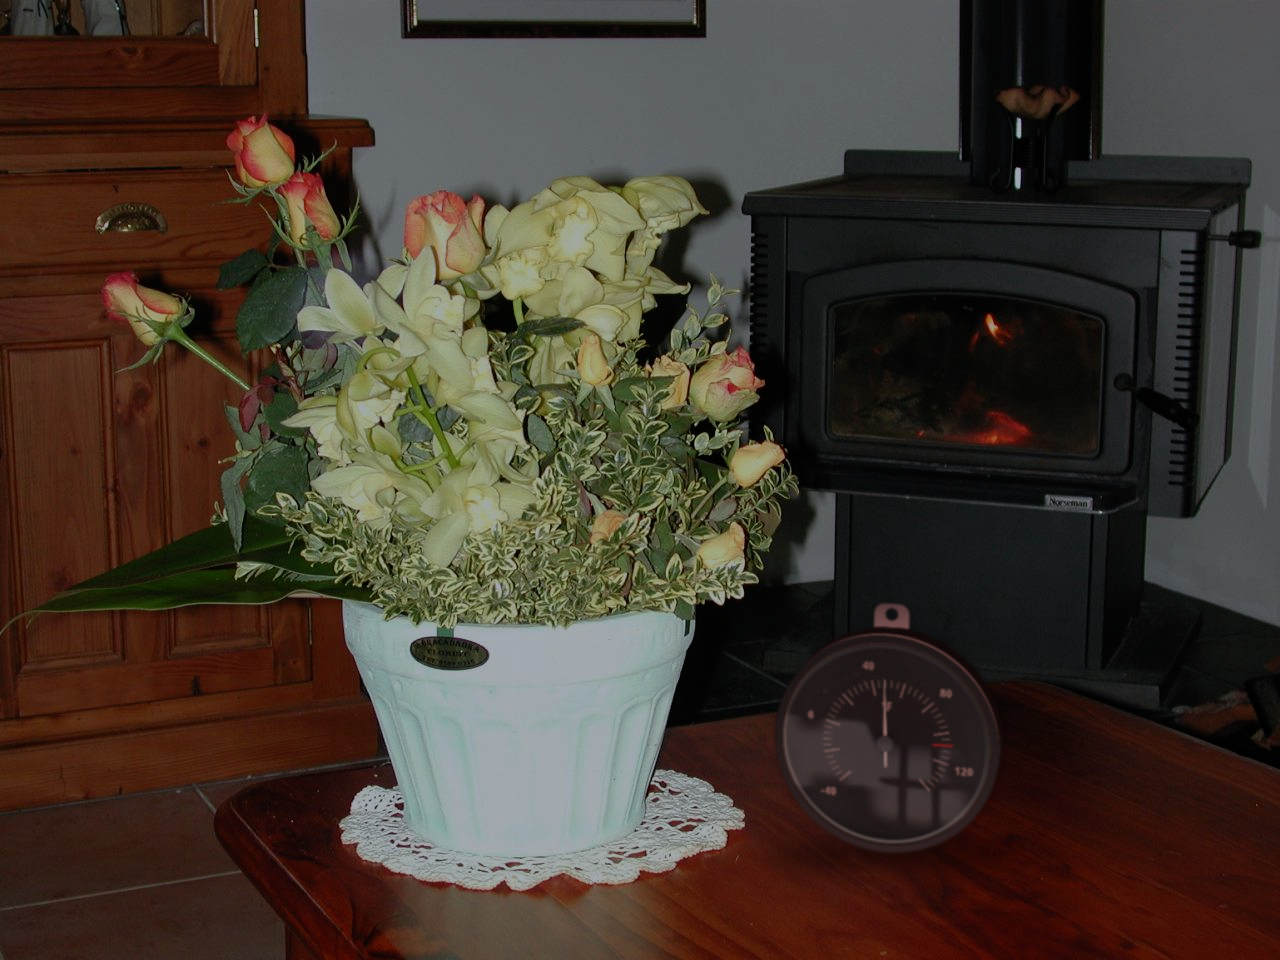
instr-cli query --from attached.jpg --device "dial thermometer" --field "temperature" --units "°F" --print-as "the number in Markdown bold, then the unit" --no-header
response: **48** °F
